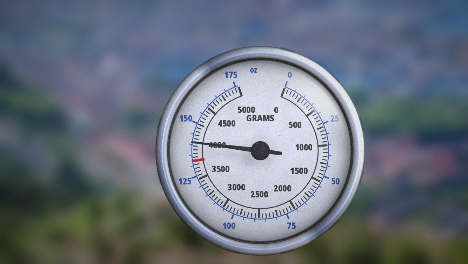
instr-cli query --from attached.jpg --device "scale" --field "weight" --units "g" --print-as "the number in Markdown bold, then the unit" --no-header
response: **4000** g
